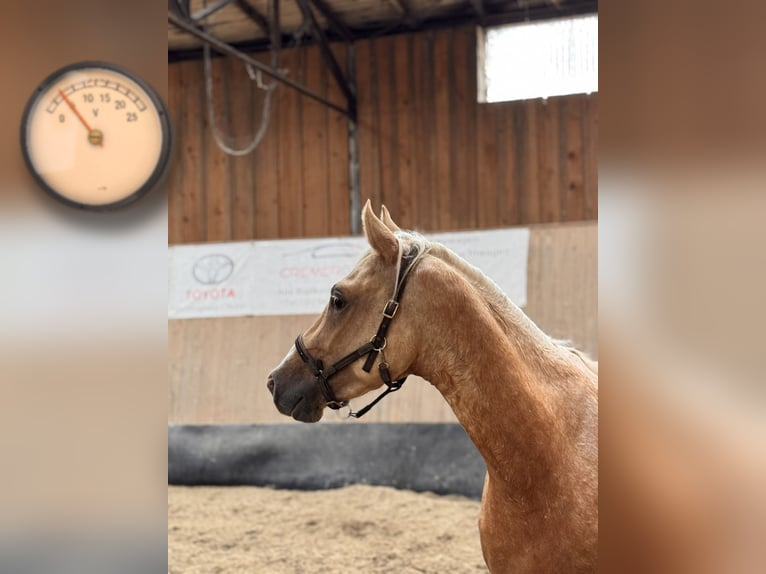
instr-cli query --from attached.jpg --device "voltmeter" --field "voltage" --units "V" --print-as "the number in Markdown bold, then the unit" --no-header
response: **5** V
